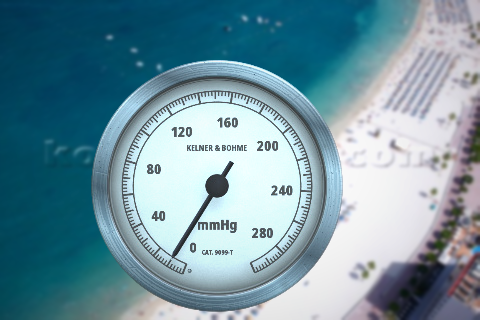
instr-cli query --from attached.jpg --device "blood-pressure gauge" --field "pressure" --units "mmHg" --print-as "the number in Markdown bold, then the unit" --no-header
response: **10** mmHg
